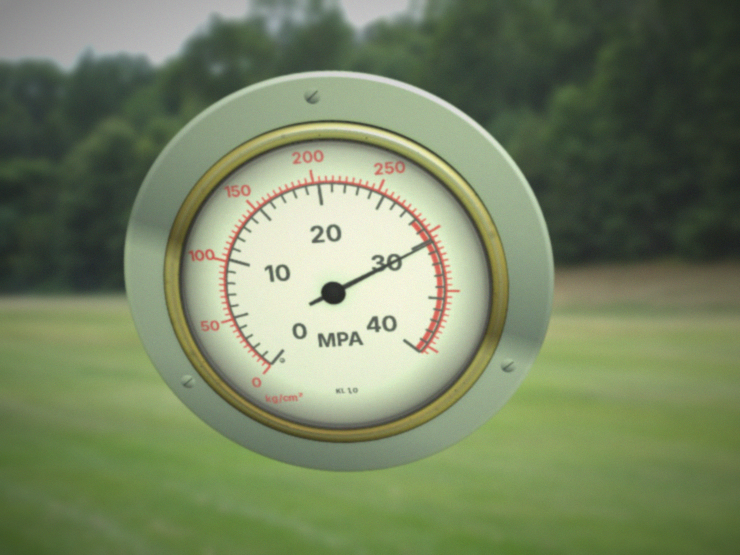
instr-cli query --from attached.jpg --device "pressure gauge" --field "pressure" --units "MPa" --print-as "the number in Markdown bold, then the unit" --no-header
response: **30** MPa
